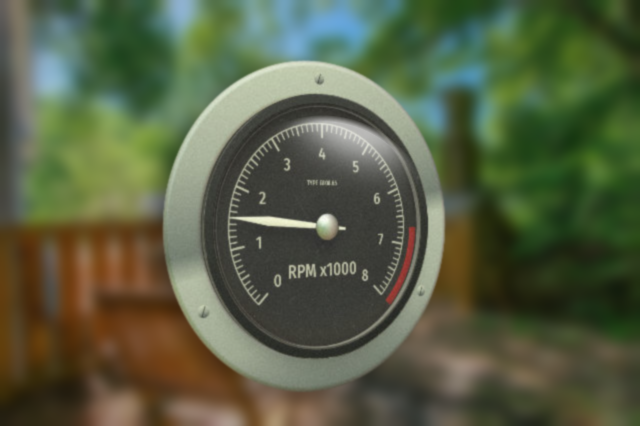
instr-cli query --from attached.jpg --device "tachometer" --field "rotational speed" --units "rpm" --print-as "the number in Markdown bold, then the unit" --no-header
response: **1500** rpm
